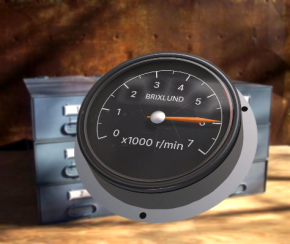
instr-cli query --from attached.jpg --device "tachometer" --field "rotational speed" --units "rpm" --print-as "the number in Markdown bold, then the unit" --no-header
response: **6000** rpm
